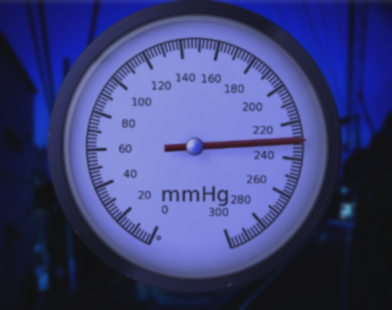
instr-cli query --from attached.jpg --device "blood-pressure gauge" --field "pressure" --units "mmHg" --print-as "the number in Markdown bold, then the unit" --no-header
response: **230** mmHg
